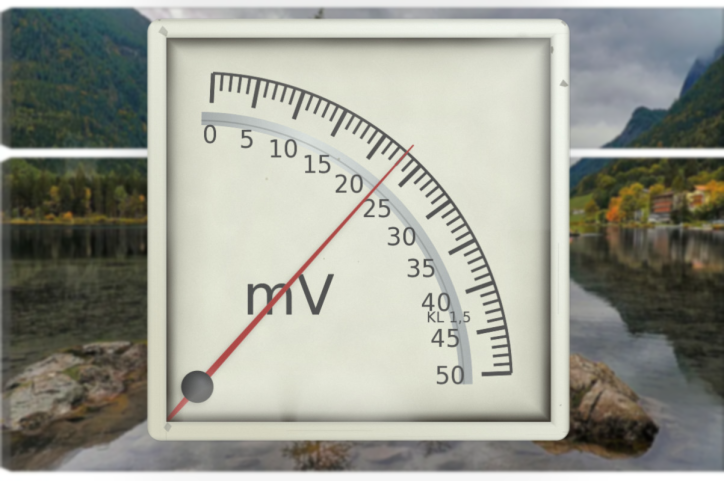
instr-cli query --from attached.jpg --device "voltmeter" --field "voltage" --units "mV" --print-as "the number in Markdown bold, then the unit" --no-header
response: **23** mV
